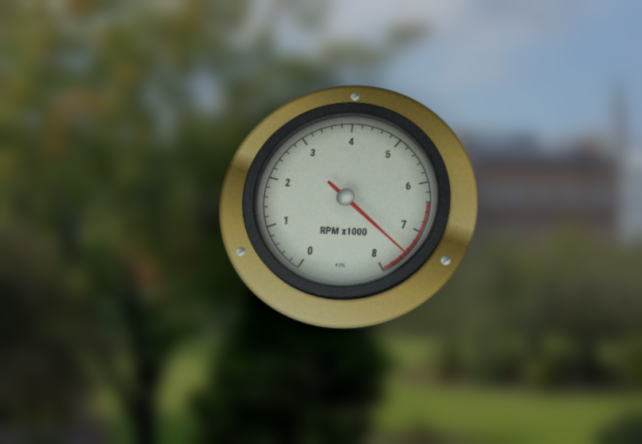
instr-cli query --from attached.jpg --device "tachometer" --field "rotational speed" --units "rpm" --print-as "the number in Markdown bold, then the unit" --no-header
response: **7500** rpm
